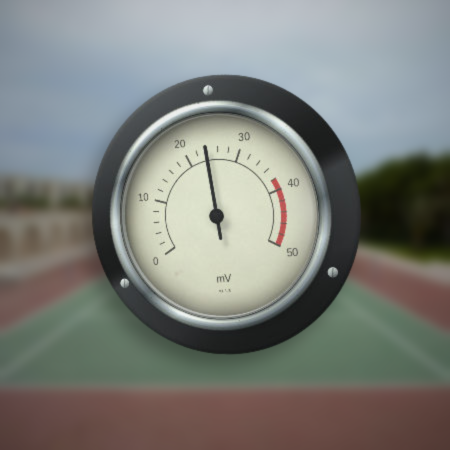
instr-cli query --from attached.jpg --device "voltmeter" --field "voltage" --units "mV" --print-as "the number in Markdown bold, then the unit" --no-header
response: **24** mV
